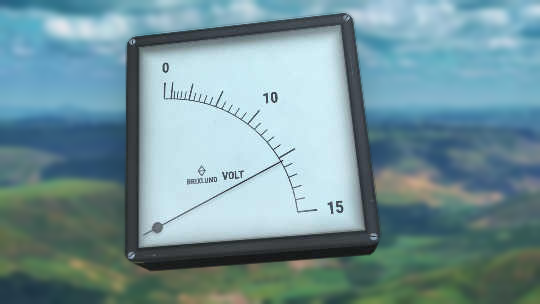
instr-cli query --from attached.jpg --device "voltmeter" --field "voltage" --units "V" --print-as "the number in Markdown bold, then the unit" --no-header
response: **12.75** V
